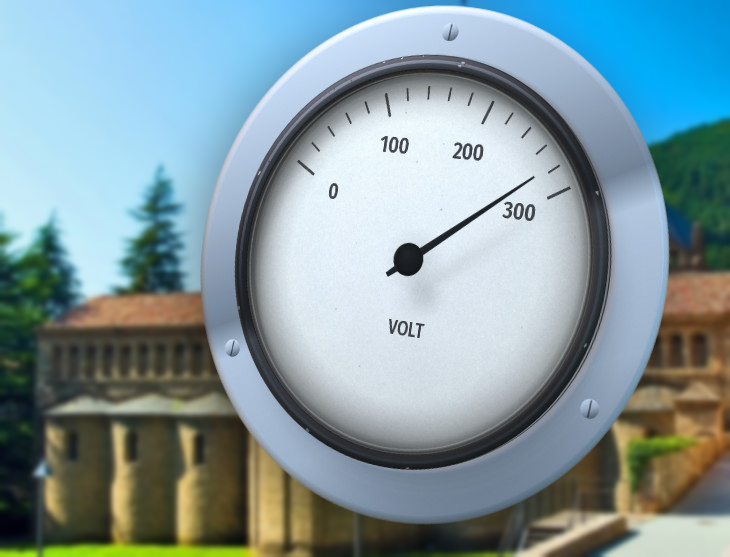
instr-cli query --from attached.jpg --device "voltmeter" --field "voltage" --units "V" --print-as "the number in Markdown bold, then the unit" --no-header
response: **280** V
